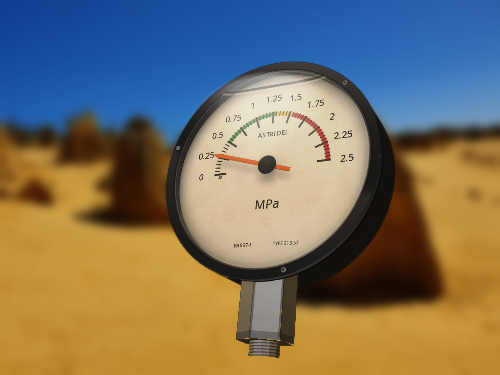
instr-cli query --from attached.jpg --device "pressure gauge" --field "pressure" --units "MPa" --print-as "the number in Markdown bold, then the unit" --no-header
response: **0.25** MPa
